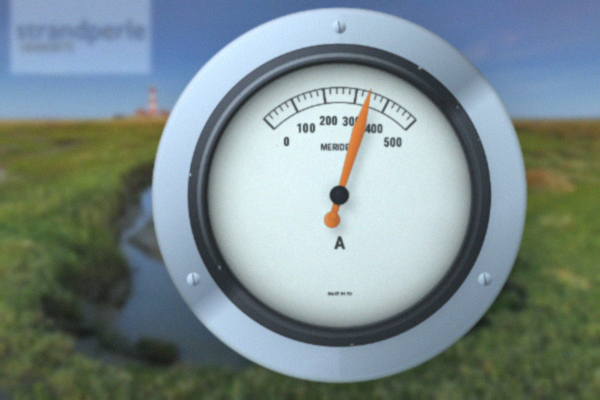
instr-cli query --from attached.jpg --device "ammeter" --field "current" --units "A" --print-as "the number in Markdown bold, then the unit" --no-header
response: **340** A
